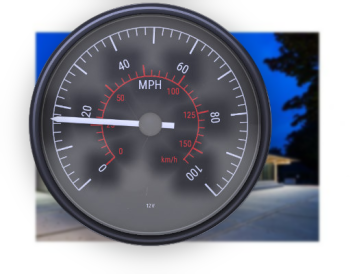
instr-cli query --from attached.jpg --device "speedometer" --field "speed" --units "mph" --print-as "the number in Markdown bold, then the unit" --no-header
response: **17** mph
